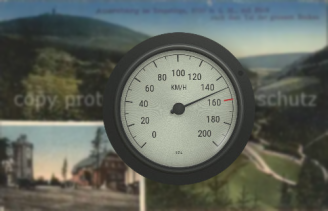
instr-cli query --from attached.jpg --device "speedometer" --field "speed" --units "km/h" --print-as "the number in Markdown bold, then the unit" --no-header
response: **150** km/h
